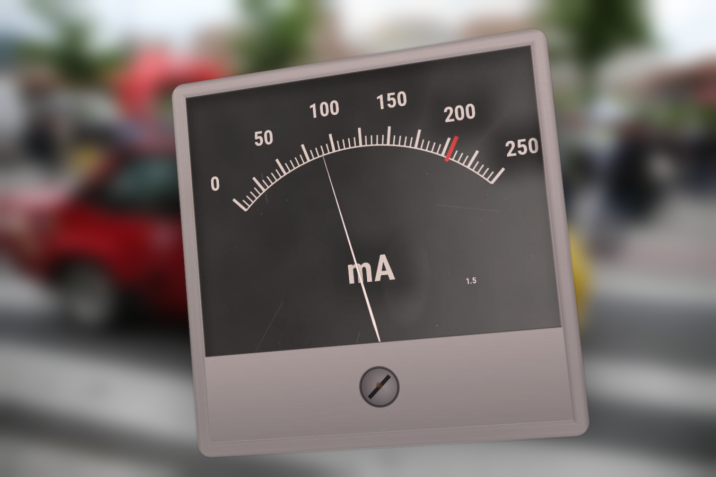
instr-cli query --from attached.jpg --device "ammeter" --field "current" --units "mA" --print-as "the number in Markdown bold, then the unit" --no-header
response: **90** mA
